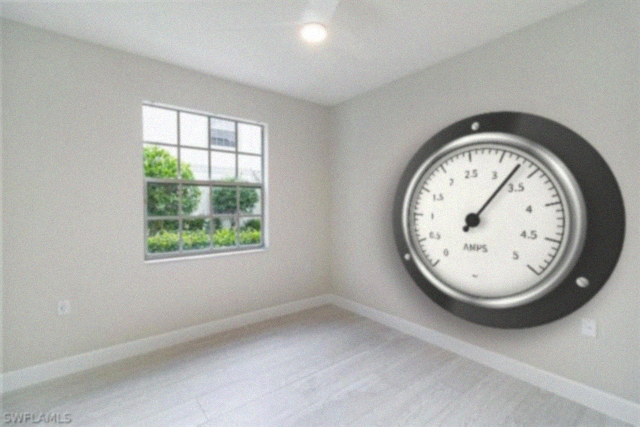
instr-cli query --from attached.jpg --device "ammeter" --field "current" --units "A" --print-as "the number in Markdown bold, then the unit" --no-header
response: **3.3** A
